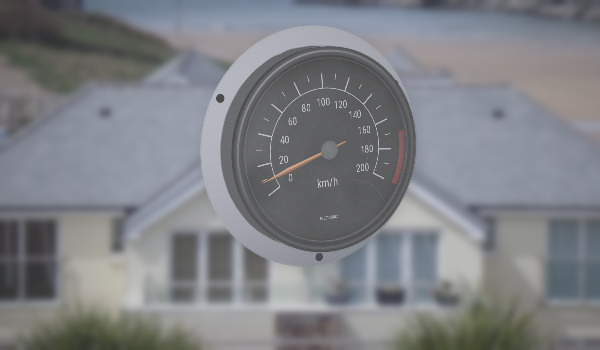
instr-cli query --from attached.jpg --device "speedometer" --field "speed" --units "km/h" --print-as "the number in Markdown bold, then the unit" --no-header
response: **10** km/h
